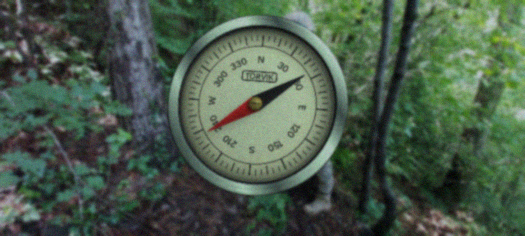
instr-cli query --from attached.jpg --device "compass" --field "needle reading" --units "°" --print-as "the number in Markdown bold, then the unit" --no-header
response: **235** °
